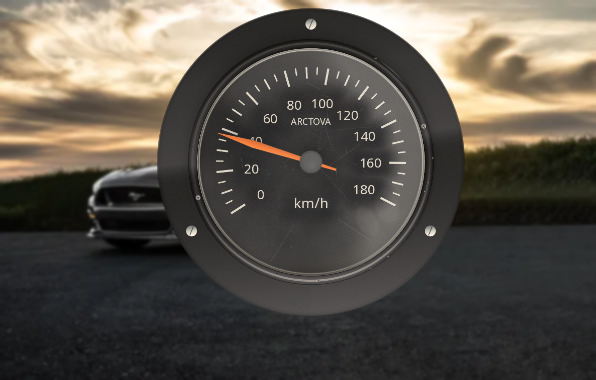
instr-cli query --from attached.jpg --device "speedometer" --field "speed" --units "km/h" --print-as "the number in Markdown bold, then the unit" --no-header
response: **37.5** km/h
